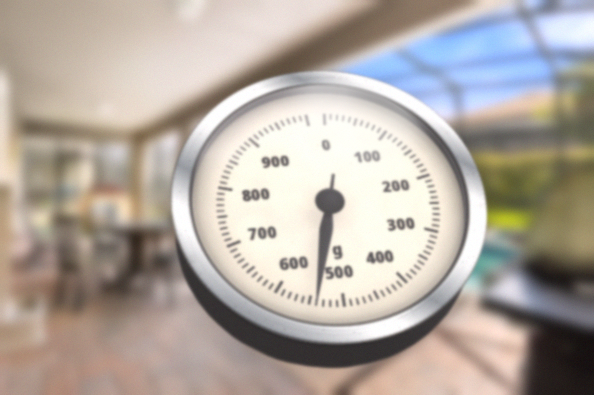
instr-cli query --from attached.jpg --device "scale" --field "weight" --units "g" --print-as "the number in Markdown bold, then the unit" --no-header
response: **540** g
